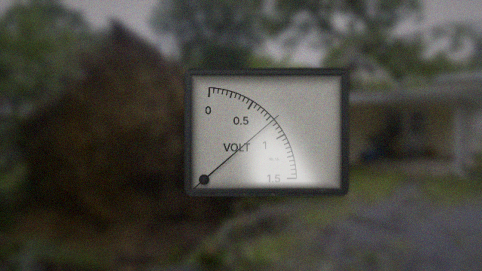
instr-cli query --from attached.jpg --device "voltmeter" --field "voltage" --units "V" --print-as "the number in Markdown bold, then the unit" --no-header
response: **0.8** V
